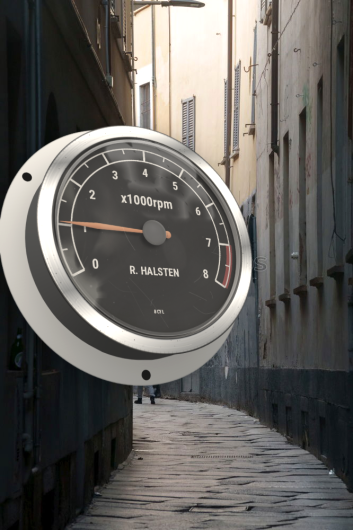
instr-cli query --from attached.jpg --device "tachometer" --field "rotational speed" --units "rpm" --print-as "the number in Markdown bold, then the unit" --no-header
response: **1000** rpm
